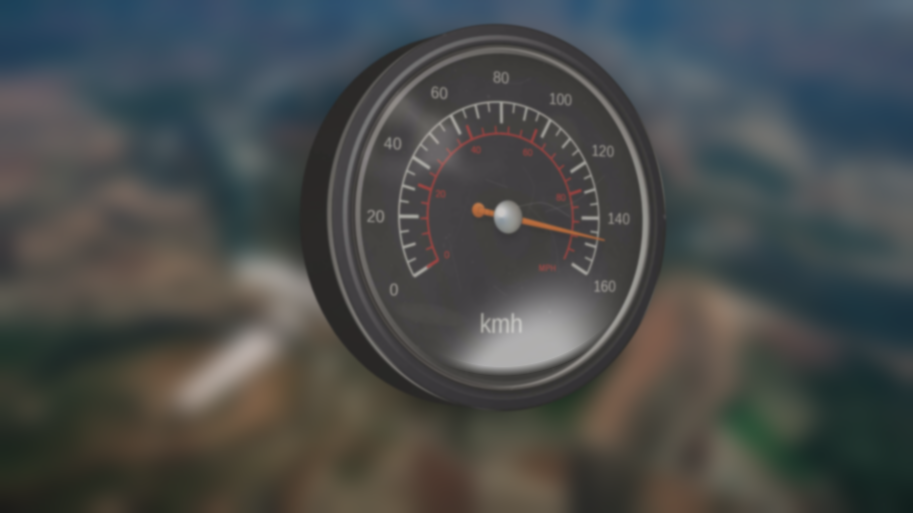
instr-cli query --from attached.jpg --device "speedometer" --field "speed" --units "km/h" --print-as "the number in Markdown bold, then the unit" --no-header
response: **147.5** km/h
